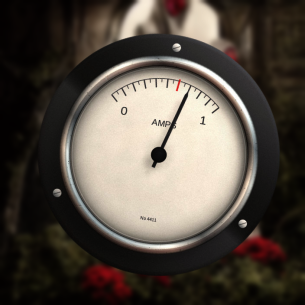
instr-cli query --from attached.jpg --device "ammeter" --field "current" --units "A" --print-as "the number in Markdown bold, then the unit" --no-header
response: **0.7** A
